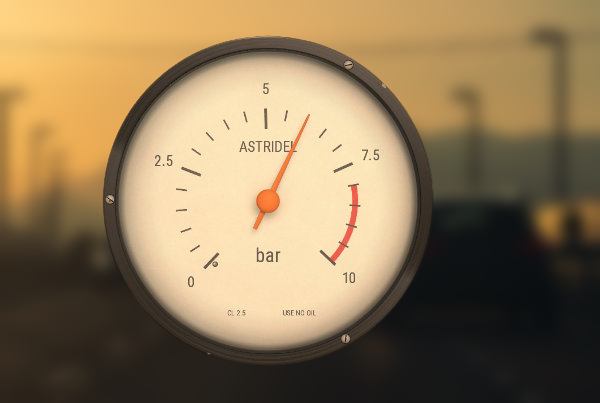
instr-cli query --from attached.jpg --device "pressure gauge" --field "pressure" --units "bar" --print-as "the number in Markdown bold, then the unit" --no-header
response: **6** bar
